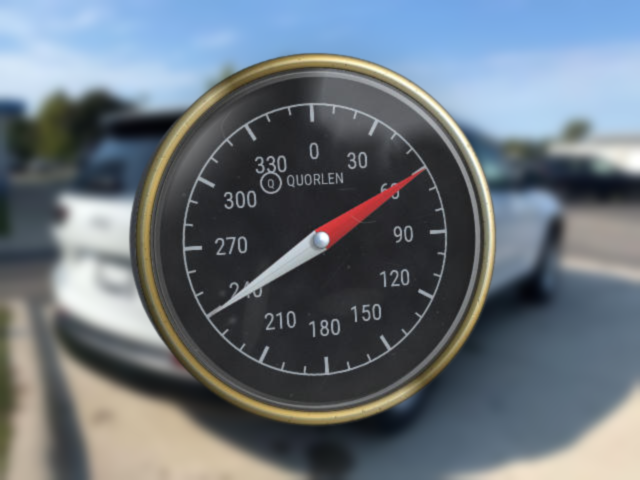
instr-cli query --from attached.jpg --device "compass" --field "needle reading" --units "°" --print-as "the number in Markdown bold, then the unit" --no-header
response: **60** °
